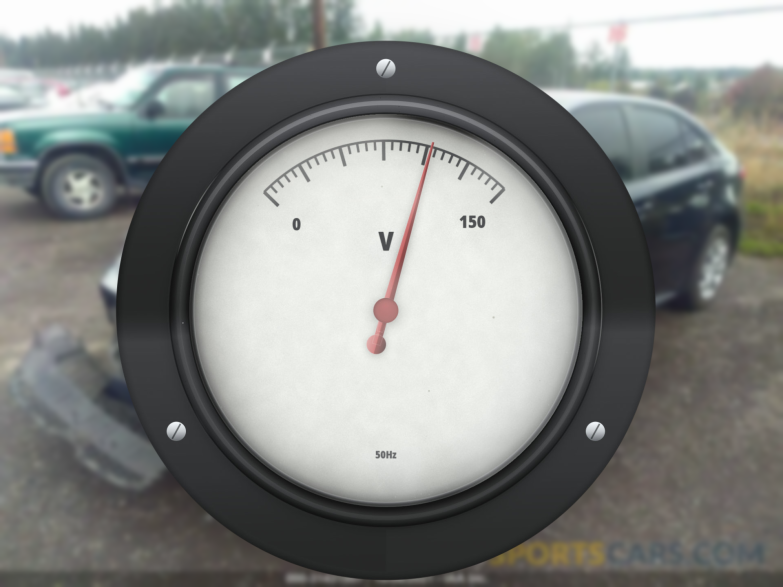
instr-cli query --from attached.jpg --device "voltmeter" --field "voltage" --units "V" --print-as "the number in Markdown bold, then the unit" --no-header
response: **102.5** V
